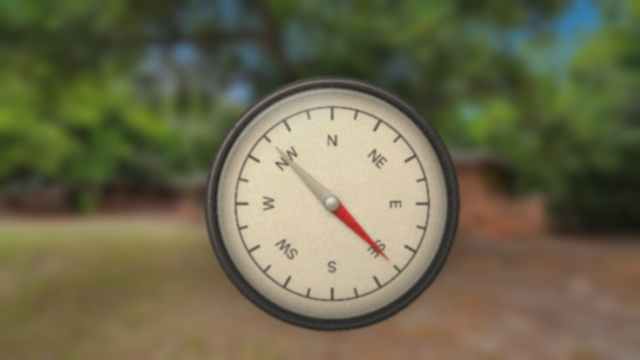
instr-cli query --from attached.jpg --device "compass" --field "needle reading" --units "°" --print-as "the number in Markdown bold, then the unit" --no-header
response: **135** °
